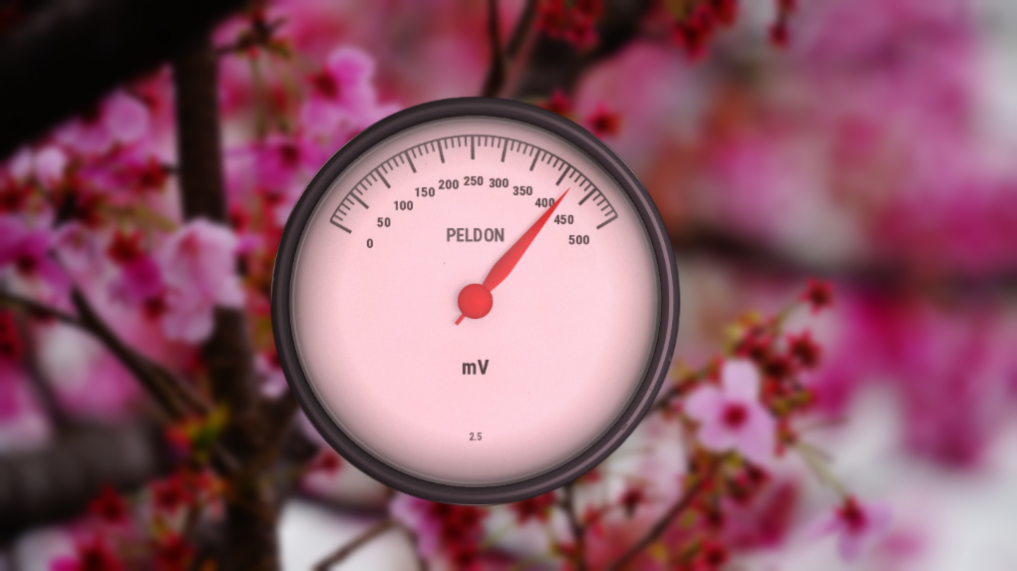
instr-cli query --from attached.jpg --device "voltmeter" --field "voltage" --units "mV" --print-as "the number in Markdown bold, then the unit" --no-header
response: **420** mV
